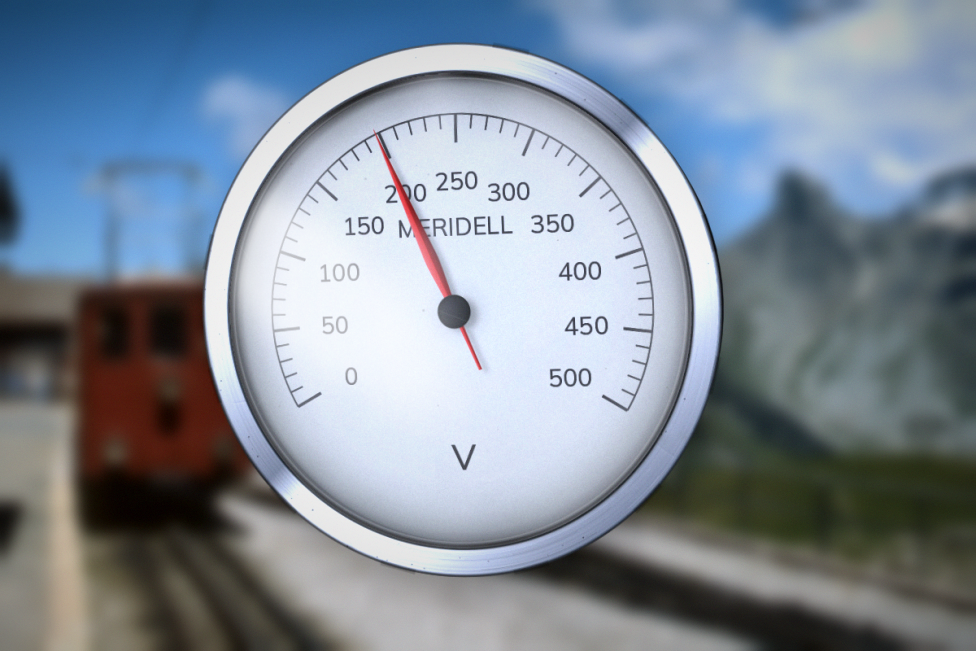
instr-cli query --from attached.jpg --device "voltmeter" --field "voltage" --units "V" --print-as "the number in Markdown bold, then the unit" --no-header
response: **200** V
